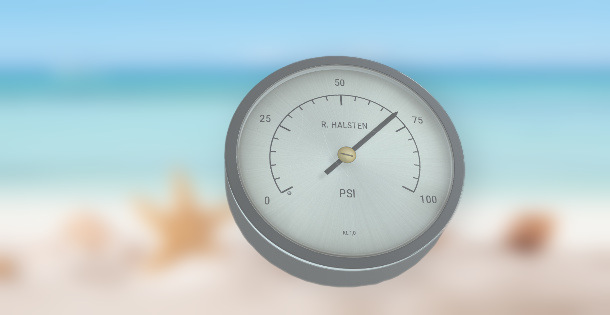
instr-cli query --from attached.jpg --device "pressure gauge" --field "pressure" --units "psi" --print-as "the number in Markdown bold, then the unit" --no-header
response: **70** psi
